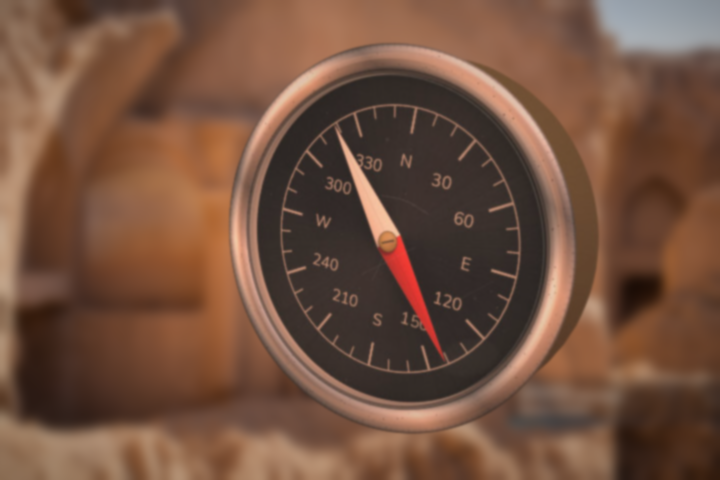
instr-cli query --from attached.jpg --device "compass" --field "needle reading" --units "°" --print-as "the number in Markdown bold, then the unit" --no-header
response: **140** °
